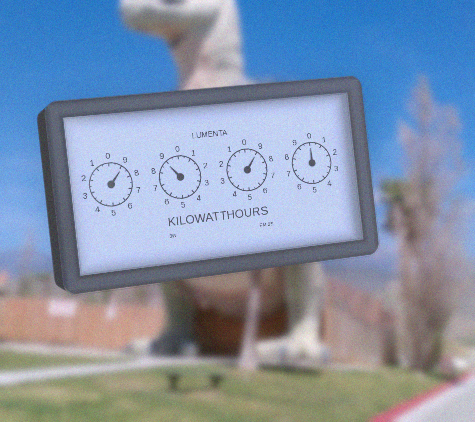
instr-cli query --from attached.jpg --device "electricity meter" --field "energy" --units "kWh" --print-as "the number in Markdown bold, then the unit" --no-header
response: **8890** kWh
